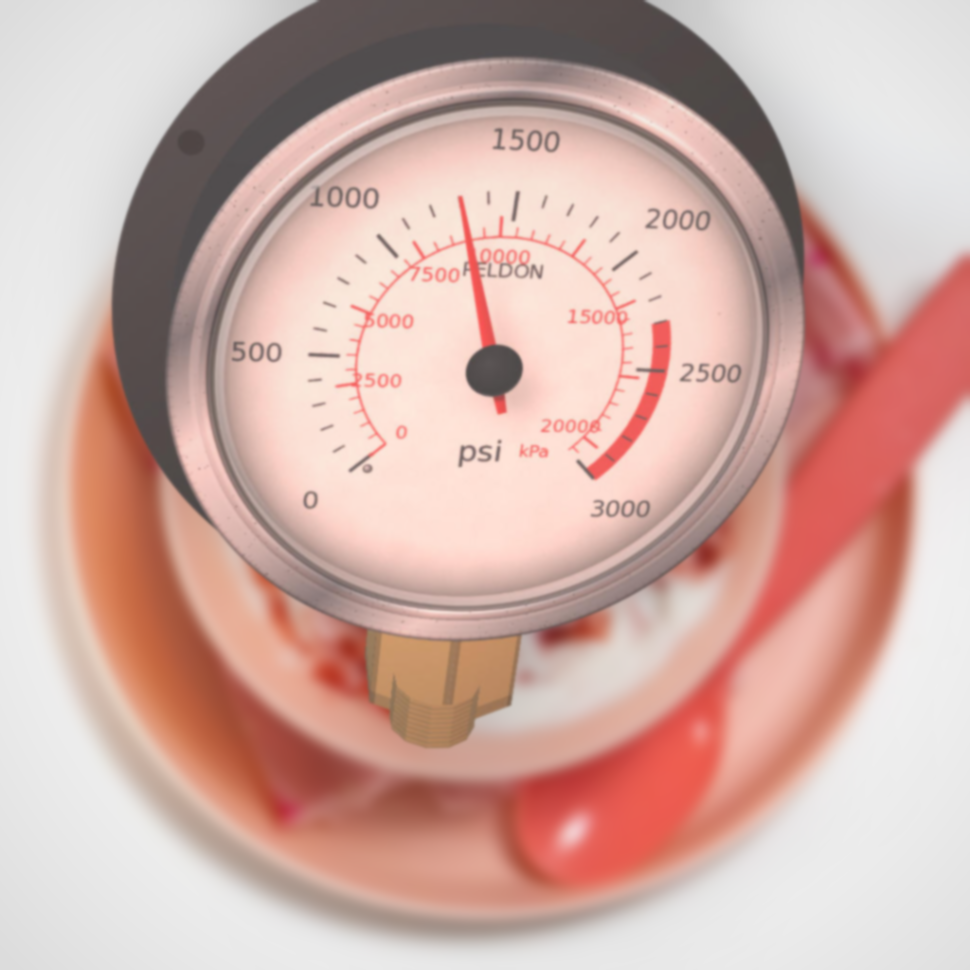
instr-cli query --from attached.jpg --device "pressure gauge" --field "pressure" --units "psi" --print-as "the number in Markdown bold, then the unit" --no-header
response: **1300** psi
